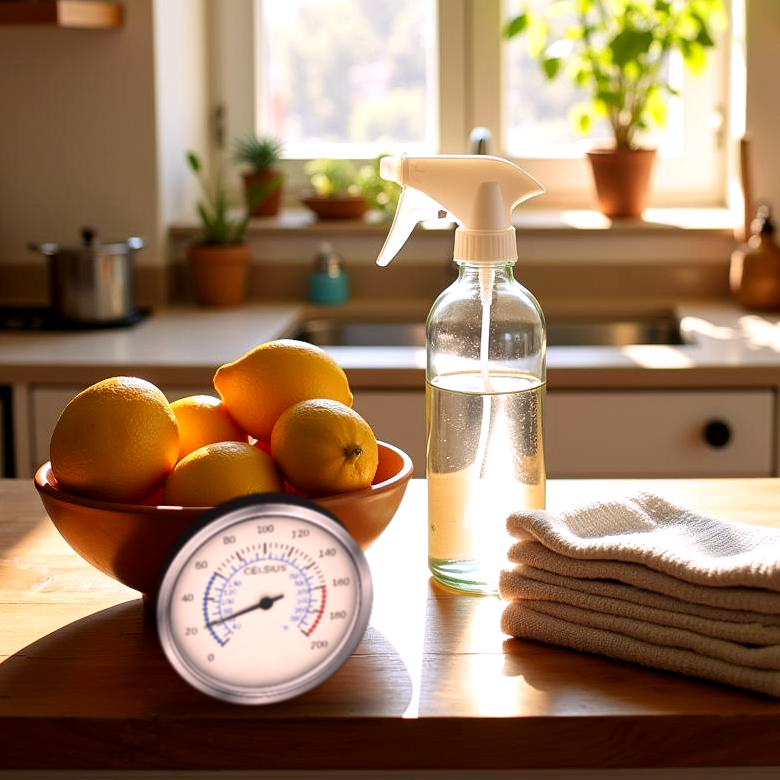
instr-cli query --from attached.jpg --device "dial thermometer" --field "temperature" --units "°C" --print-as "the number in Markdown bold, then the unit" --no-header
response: **20** °C
